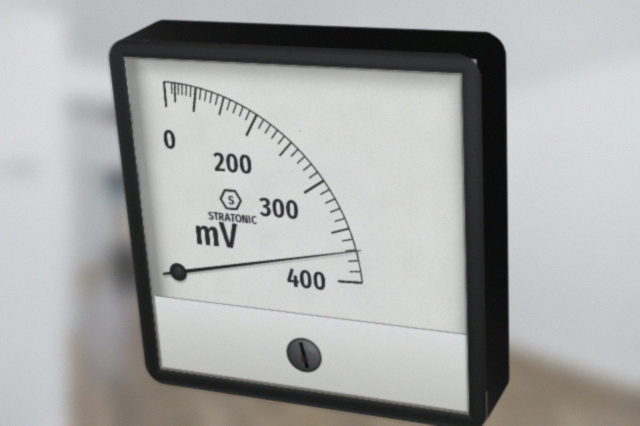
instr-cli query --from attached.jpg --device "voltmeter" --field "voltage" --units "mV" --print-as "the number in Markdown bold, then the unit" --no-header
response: **370** mV
